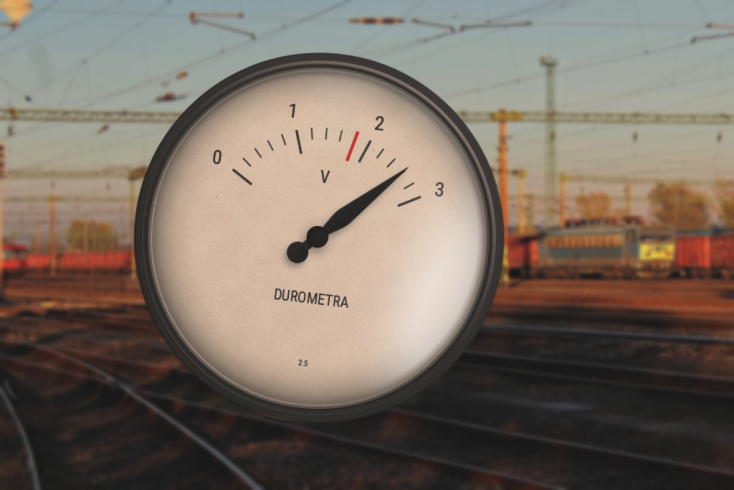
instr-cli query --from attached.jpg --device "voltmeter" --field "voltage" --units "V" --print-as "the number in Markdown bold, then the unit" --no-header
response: **2.6** V
